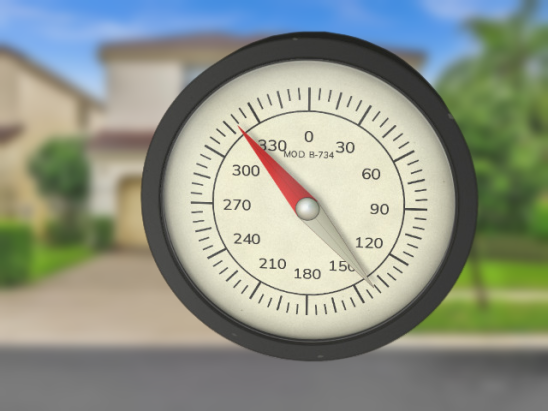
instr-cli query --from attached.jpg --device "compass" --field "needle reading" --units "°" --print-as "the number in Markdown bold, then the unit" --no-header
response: **320** °
